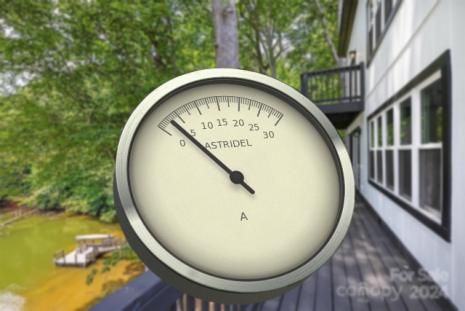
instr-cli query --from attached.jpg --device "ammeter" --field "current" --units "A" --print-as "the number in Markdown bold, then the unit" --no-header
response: **2.5** A
